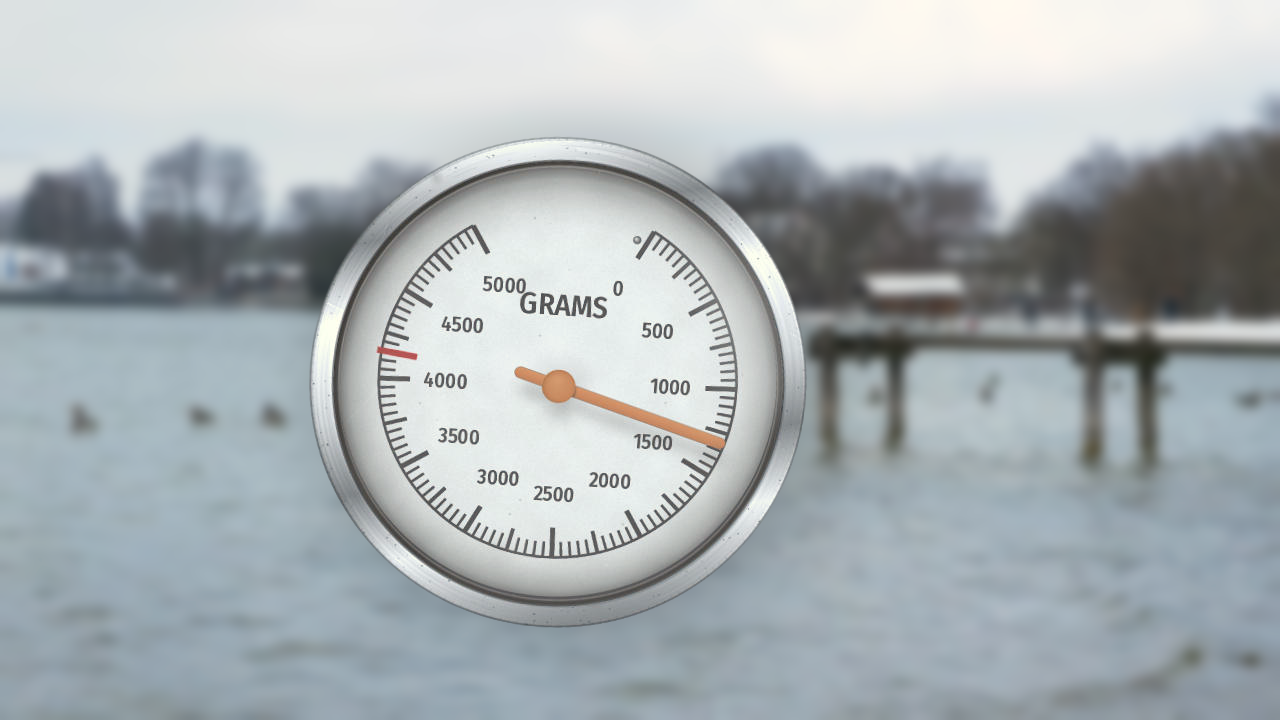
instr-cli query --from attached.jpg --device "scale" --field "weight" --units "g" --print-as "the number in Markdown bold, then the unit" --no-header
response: **1300** g
